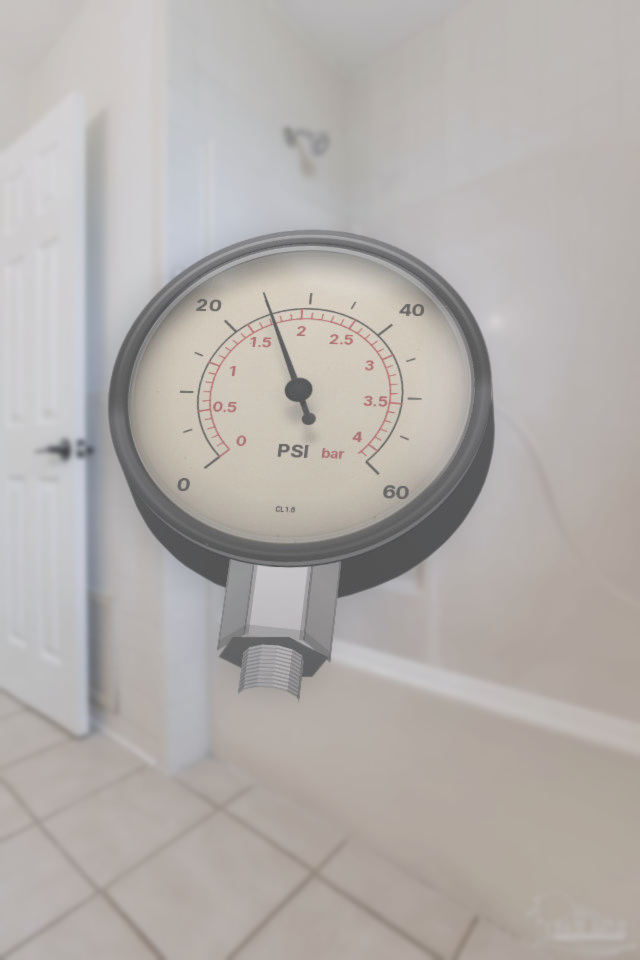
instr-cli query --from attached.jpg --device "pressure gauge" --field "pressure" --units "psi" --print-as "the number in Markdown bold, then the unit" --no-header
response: **25** psi
